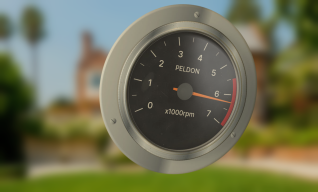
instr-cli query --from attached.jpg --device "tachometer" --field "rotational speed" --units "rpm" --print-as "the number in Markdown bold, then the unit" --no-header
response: **6250** rpm
